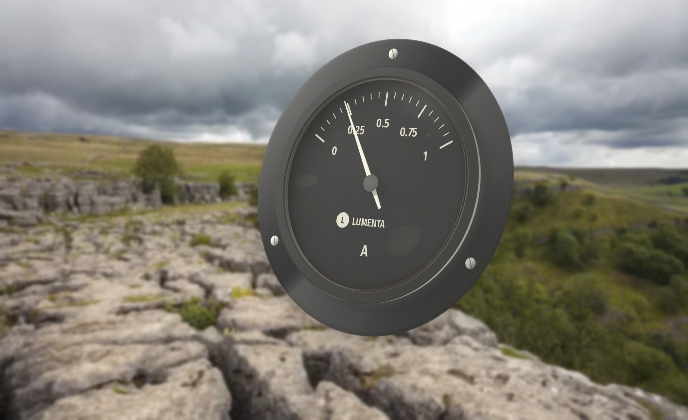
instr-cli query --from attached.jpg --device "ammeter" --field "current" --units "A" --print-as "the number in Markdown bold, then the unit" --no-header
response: **0.25** A
